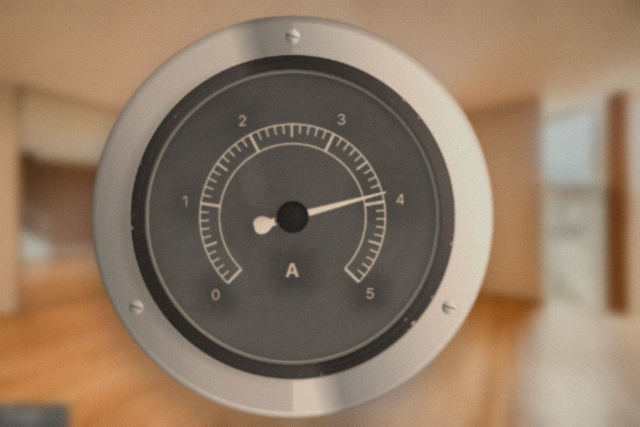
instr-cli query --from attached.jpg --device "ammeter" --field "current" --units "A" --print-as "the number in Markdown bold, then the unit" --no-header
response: **3.9** A
